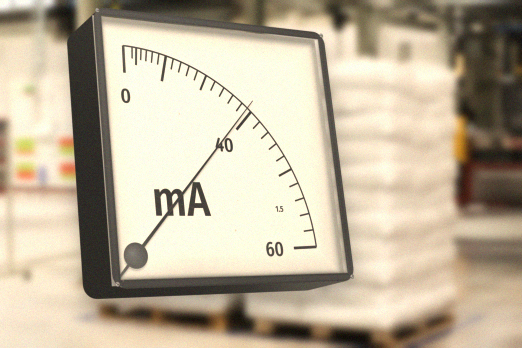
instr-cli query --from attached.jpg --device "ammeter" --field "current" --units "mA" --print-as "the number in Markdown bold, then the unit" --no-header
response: **39** mA
